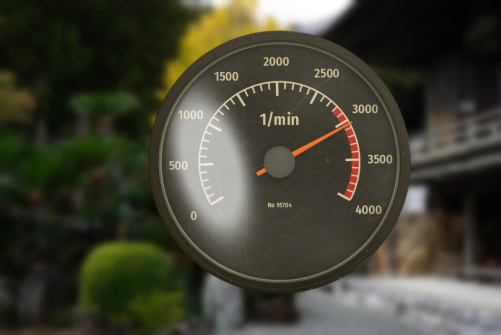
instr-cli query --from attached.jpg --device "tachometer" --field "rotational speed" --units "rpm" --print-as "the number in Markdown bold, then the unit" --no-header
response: **3050** rpm
